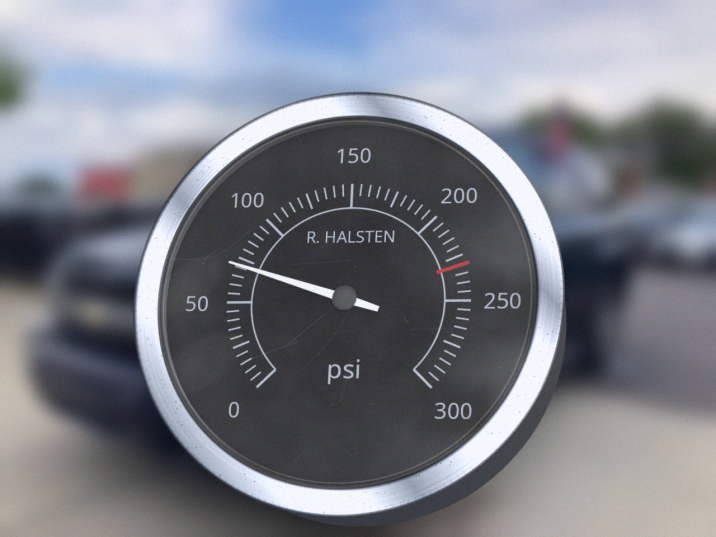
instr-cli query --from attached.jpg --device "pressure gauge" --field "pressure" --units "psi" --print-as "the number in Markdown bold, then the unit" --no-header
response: **70** psi
